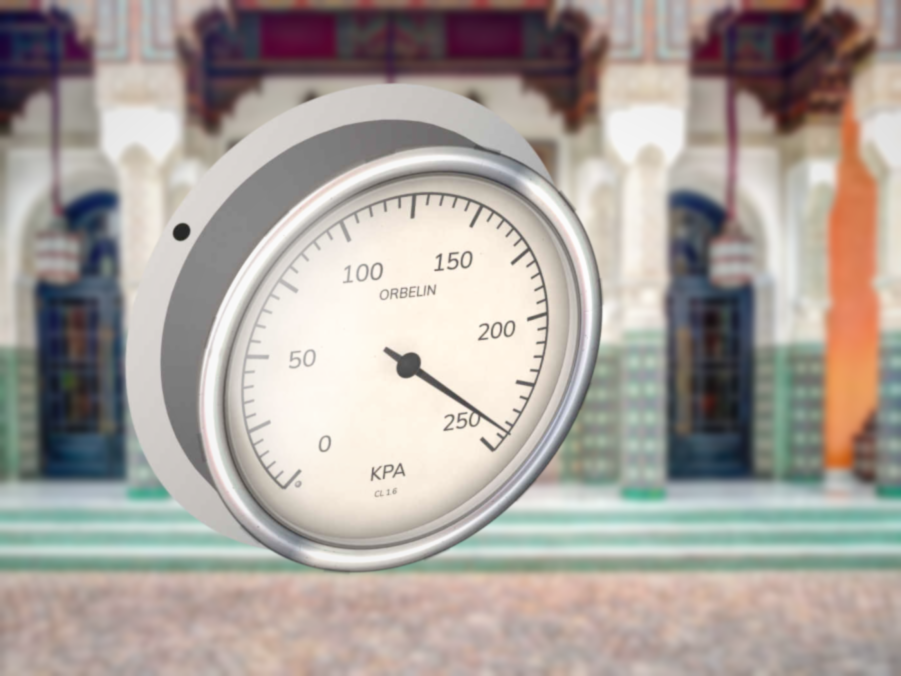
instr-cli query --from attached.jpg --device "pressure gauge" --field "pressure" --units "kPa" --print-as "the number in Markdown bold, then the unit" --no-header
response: **242.5** kPa
